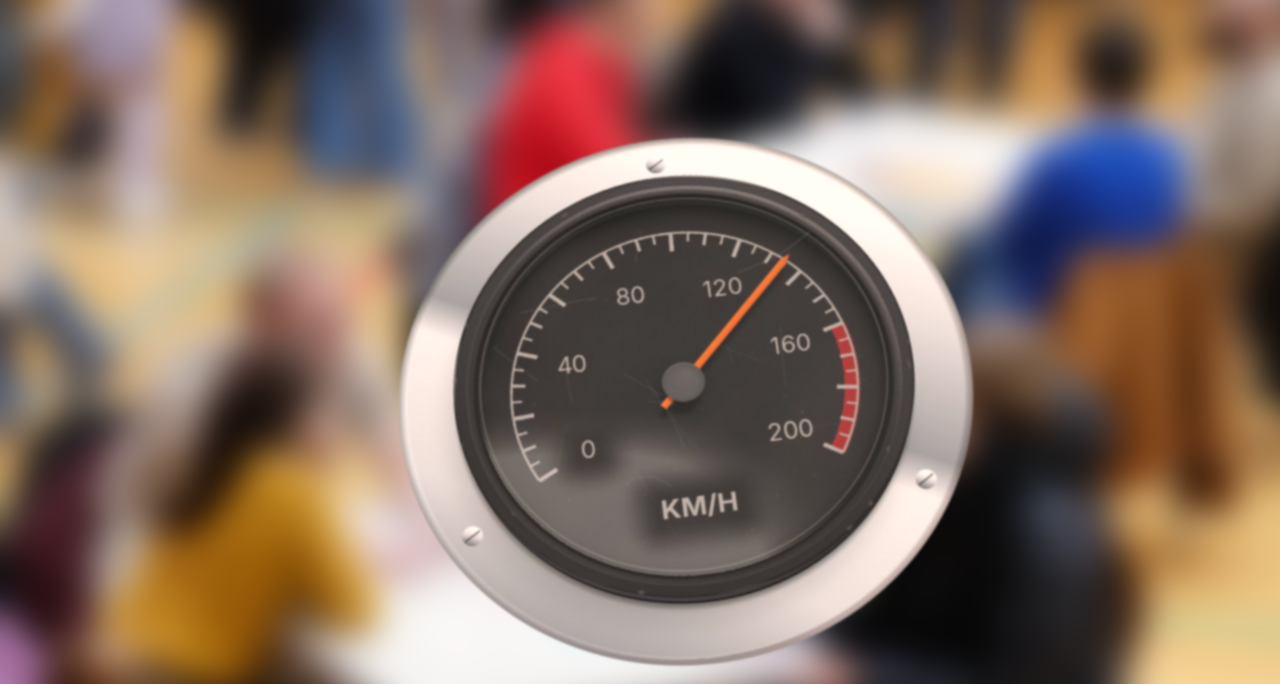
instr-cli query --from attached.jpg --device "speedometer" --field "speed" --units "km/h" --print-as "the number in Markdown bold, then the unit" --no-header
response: **135** km/h
